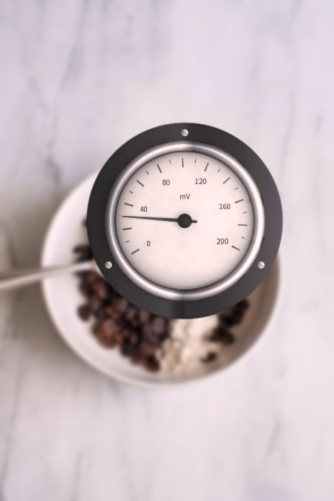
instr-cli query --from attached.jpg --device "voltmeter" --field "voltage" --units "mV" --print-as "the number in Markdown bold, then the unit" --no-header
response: **30** mV
